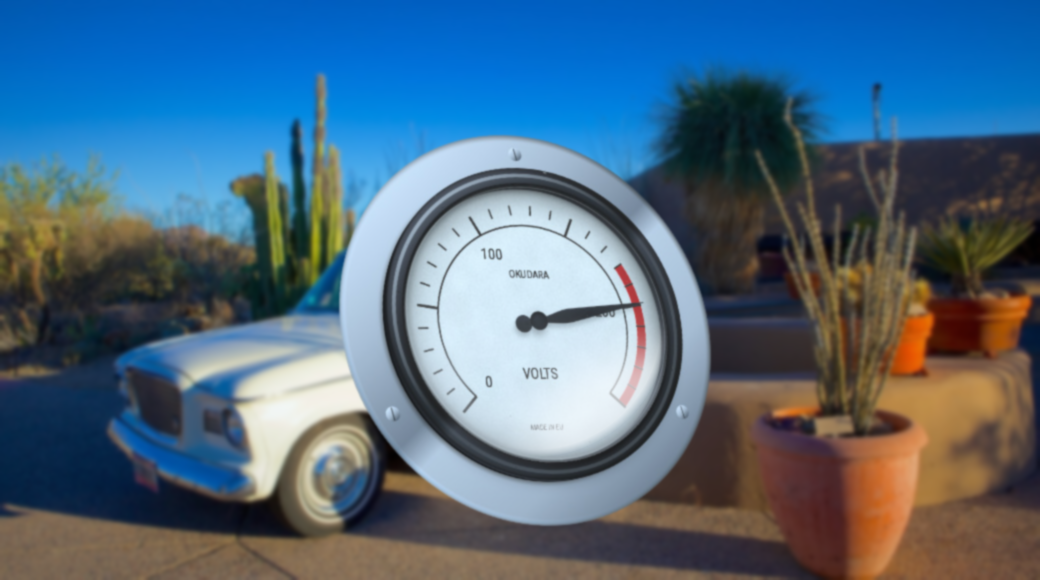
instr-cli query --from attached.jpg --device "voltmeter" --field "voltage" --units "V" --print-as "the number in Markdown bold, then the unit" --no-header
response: **200** V
